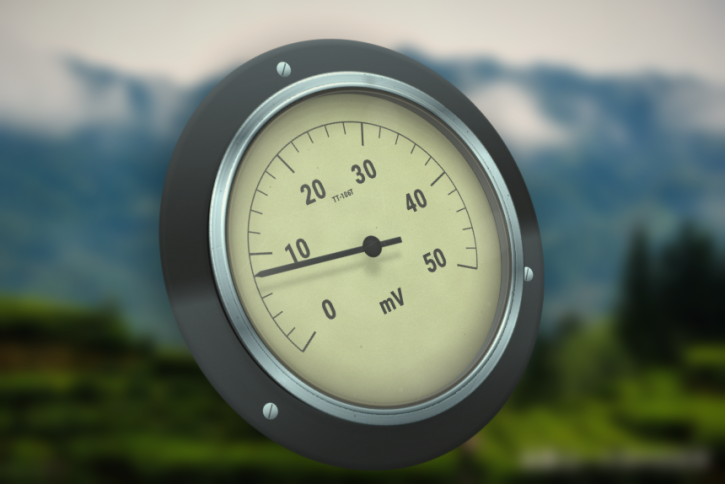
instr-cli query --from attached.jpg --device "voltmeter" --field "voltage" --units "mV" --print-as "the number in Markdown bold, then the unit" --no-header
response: **8** mV
